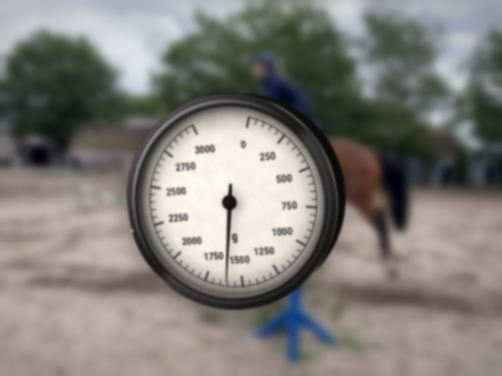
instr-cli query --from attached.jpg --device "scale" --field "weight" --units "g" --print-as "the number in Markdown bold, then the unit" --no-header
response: **1600** g
